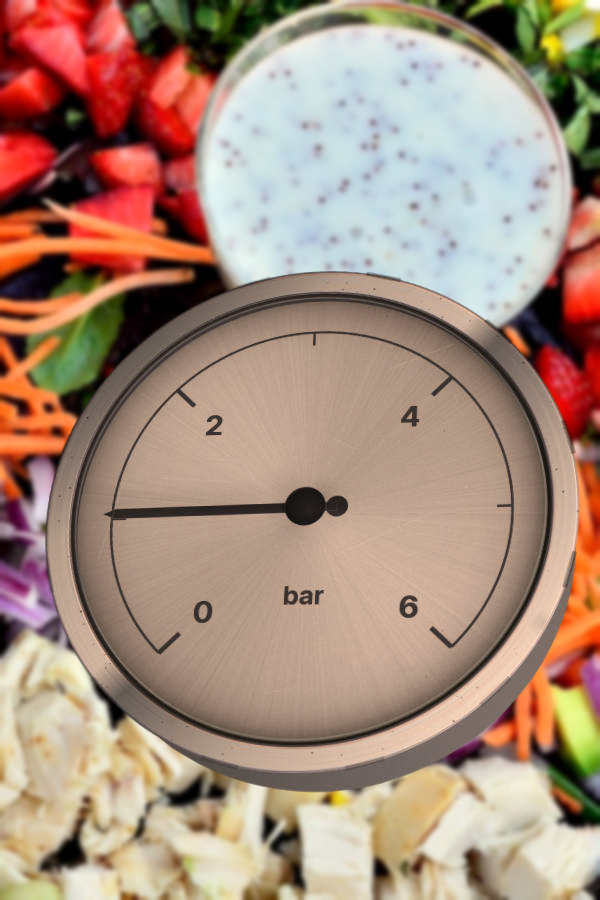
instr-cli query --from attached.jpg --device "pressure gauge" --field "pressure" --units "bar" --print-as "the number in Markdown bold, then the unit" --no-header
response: **1** bar
